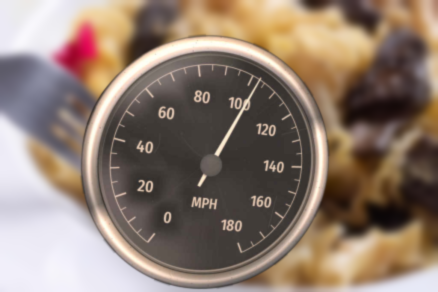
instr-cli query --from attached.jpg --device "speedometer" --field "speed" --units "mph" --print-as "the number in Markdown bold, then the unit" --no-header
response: **102.5** mph
